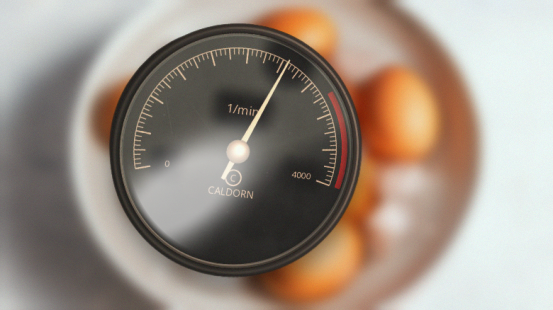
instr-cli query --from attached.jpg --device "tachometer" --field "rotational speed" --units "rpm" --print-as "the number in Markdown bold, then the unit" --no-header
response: **2450** rpm
